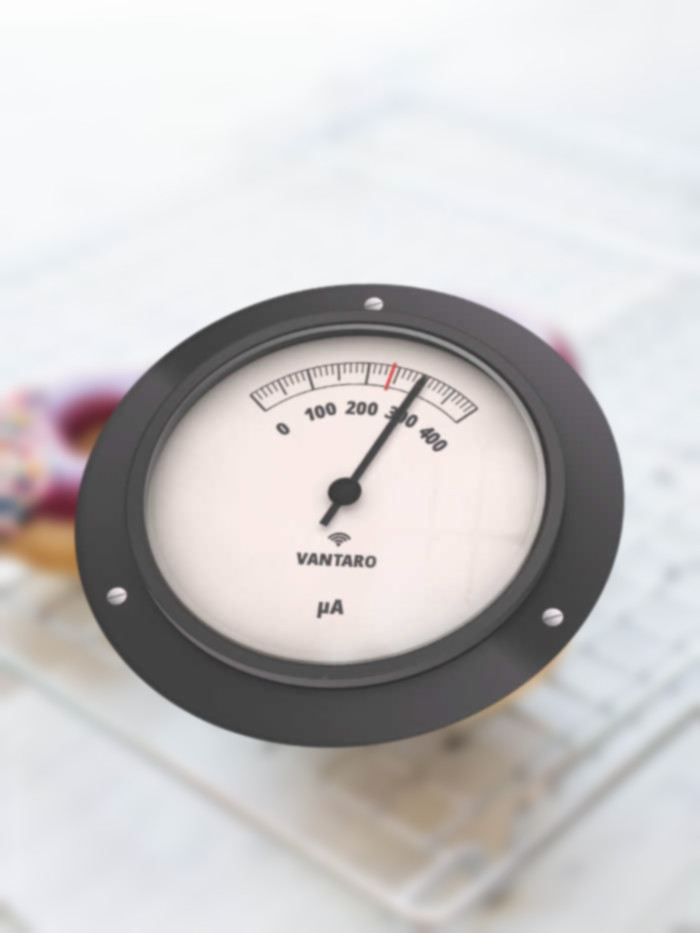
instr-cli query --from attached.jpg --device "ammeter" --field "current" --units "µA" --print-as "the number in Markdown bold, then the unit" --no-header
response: **300** µA
